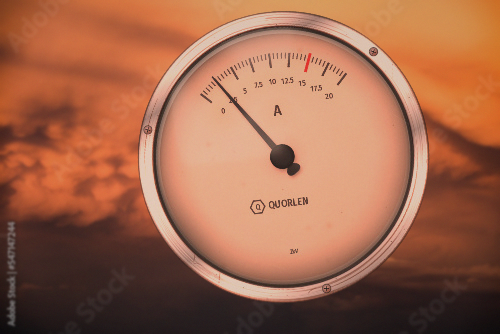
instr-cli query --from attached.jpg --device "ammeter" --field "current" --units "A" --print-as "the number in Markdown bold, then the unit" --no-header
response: **2.5** A
